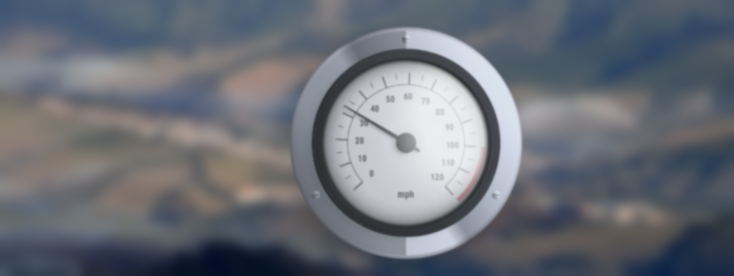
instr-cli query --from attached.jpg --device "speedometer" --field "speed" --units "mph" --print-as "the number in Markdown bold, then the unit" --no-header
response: **32.5** mph
